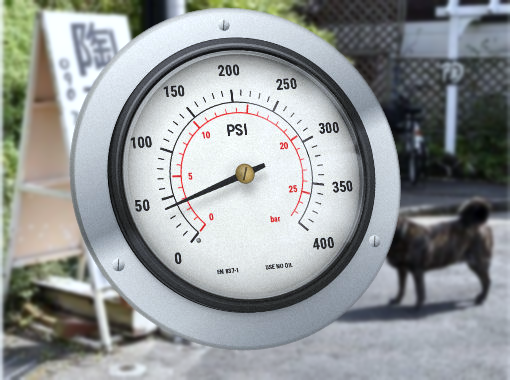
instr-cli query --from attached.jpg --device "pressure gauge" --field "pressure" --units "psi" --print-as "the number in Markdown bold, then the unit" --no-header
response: **40** psi
